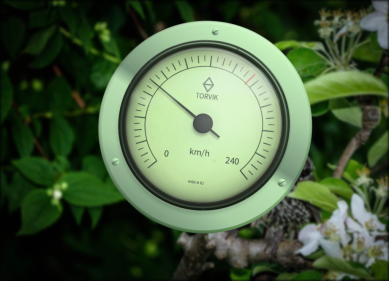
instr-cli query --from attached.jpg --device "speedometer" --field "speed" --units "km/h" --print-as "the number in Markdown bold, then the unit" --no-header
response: **70** km/h
